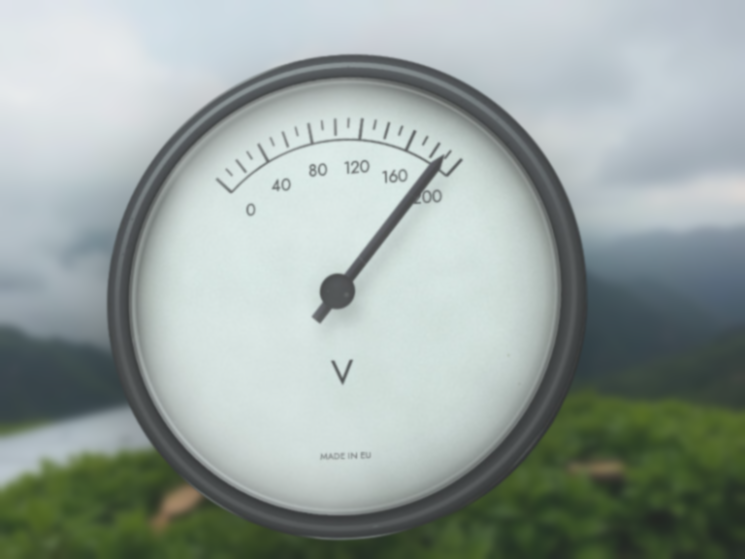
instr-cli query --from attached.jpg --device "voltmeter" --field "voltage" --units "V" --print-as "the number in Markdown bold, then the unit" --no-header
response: **190** V
